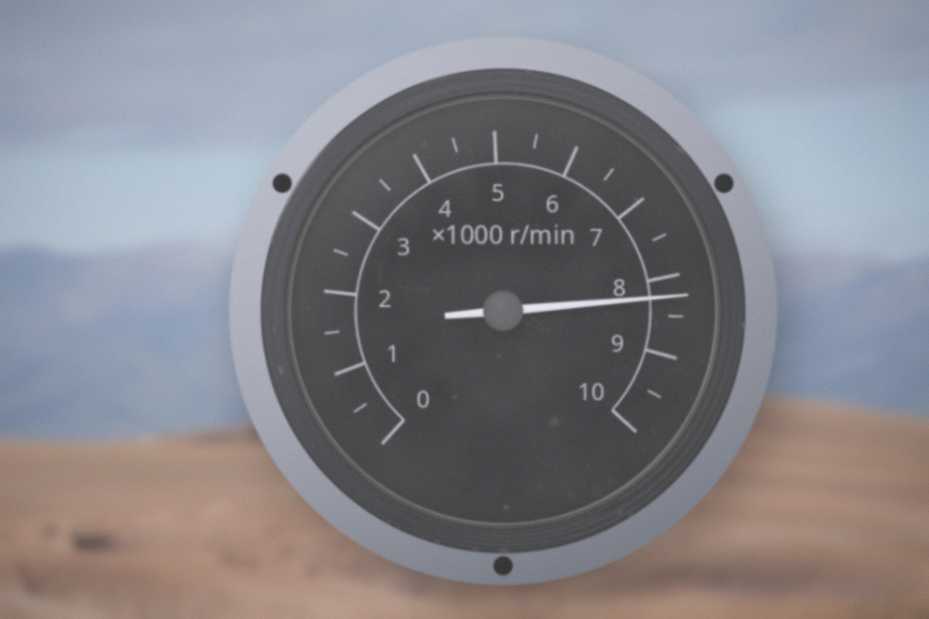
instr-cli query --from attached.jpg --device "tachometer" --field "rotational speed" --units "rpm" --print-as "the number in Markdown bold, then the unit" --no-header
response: **8250** rpm
